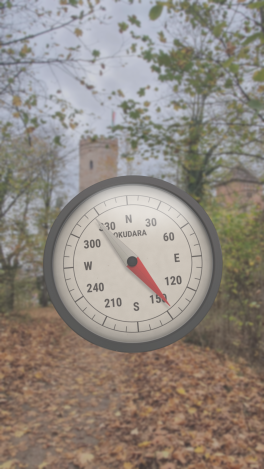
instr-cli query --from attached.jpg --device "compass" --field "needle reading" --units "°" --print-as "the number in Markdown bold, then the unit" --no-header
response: **145** °
